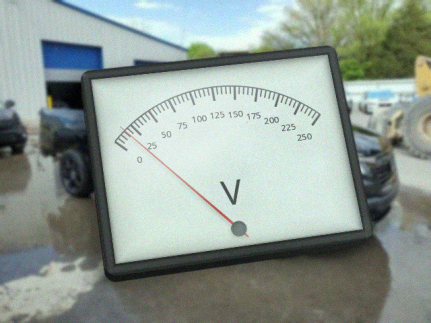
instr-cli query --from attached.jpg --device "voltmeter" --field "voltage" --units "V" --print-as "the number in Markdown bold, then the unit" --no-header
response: **15** V
